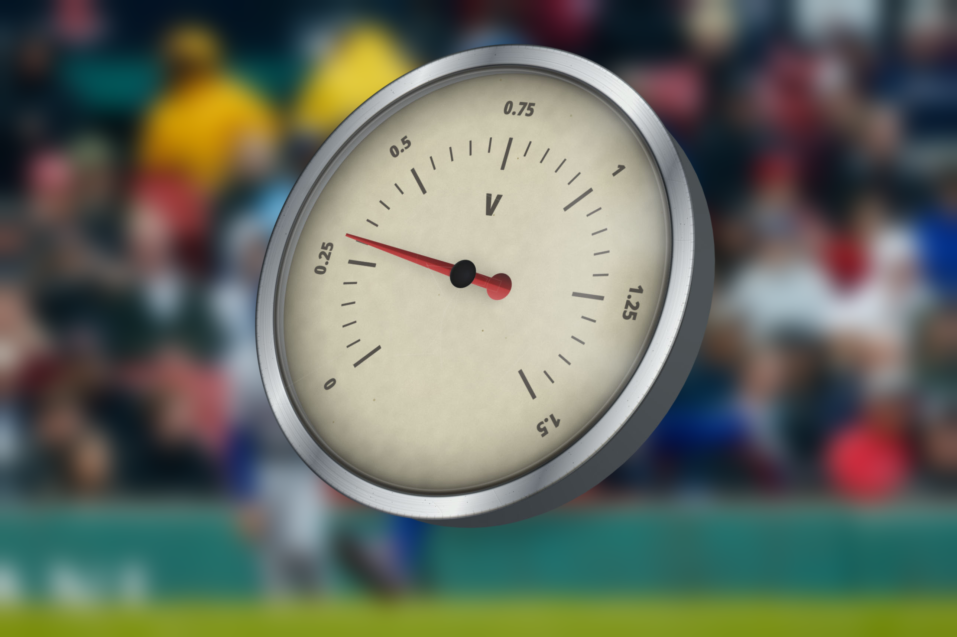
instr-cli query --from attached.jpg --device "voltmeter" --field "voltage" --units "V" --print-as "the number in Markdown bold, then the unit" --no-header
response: **0.3** V
